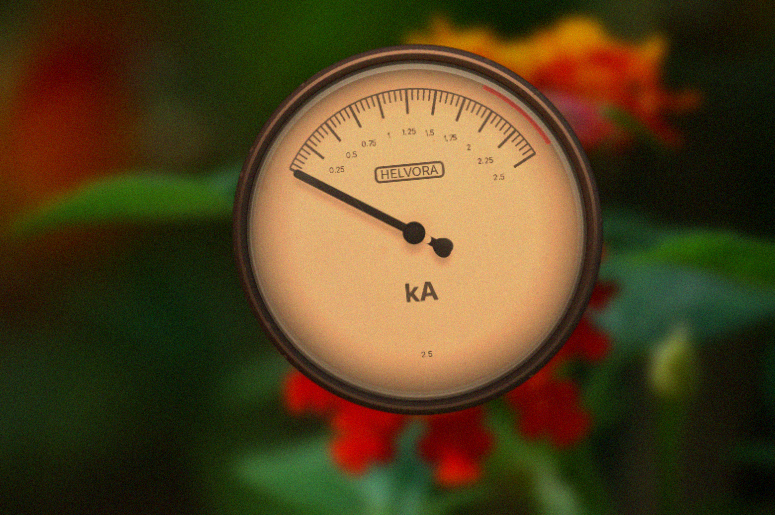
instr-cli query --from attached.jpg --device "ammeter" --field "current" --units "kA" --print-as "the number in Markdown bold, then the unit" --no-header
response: **0** kA
